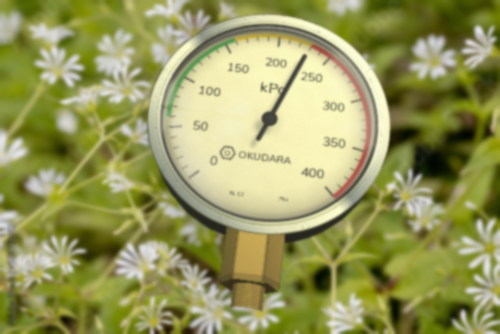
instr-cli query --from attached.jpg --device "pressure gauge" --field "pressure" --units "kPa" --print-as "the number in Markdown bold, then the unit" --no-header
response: **230** kPa
